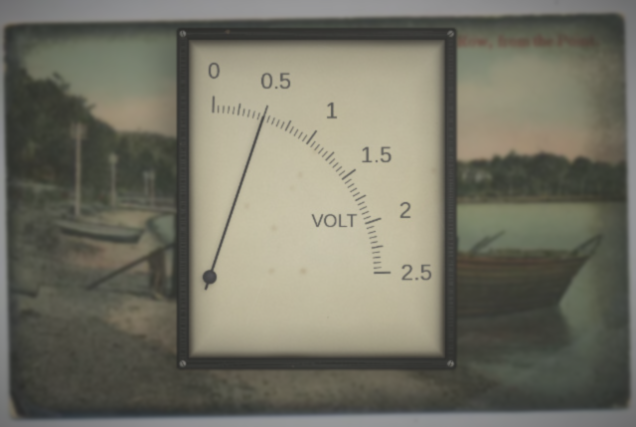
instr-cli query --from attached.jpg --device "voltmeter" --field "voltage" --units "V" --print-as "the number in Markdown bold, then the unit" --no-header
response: **0.5** V
